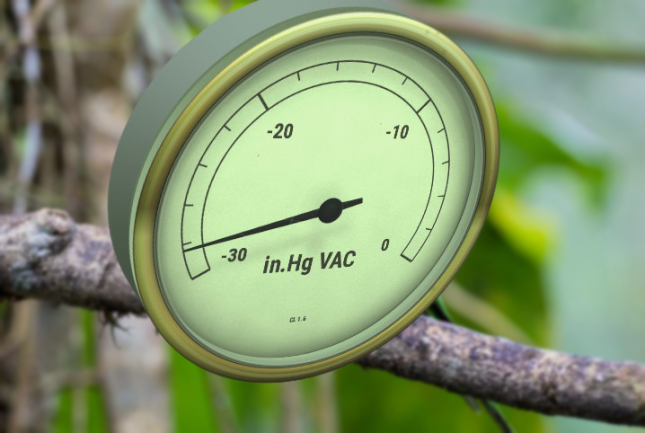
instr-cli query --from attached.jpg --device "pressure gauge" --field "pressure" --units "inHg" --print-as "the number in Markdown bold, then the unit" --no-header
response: **-28** inHg
